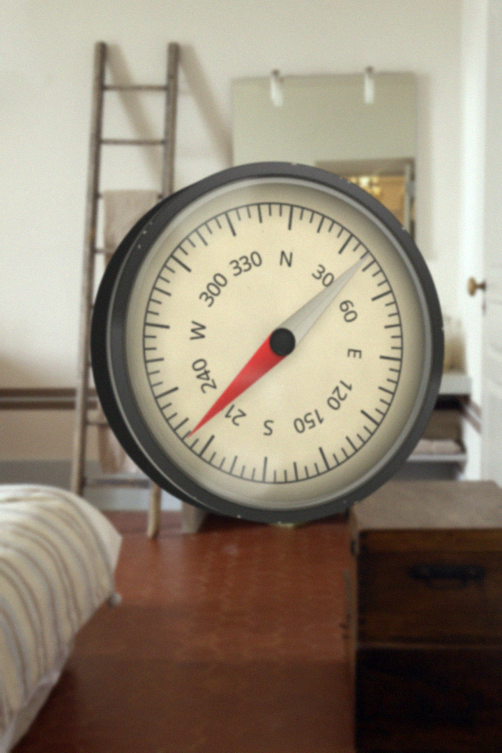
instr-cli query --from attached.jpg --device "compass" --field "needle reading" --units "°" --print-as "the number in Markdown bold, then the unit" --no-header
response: **220** °
